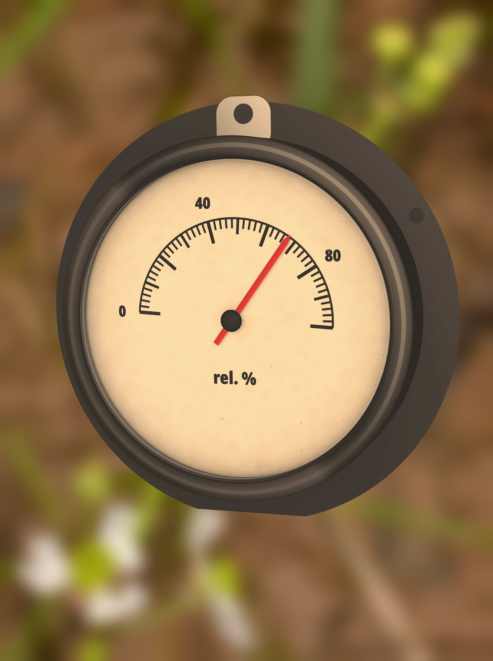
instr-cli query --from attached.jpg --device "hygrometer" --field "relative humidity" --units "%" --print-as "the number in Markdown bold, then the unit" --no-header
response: **68** %
